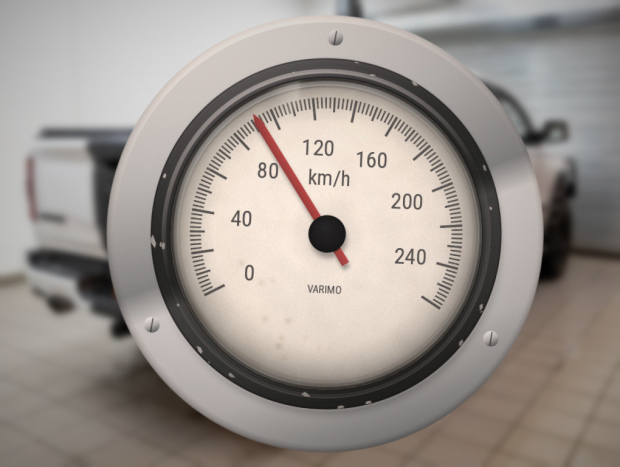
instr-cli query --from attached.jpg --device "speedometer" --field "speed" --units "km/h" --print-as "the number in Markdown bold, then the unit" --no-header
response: **92** km/h
